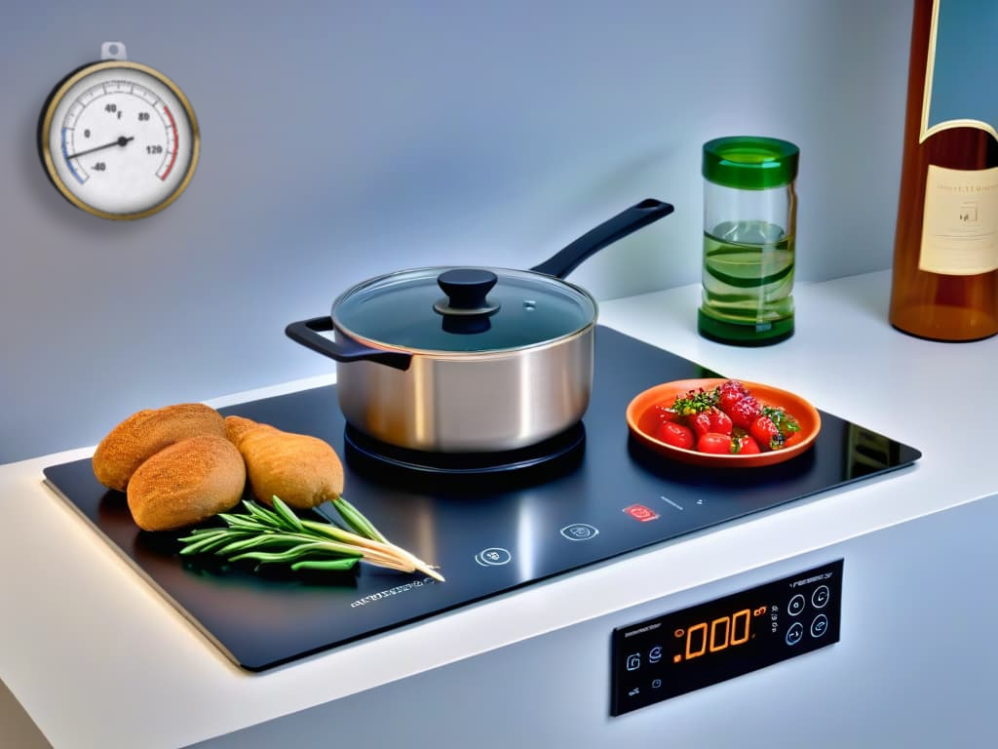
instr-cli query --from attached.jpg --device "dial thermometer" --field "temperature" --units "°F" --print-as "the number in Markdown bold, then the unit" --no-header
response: **-20** °F
